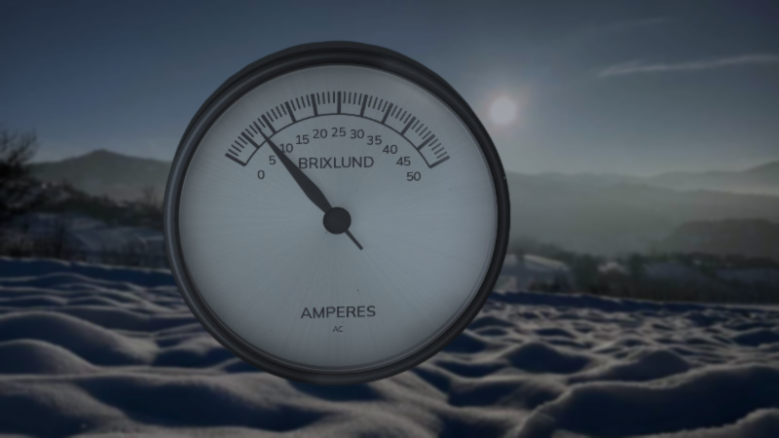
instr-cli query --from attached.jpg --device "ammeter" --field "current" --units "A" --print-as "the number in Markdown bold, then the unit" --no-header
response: **8** A
